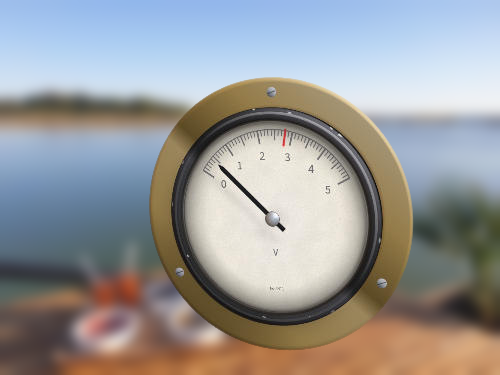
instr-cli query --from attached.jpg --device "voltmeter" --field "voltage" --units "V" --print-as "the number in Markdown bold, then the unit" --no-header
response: **0.5** V
